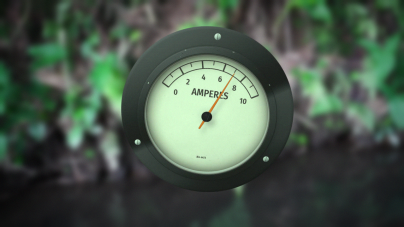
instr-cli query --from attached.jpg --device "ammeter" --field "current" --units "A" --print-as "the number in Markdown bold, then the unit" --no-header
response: **7** A
